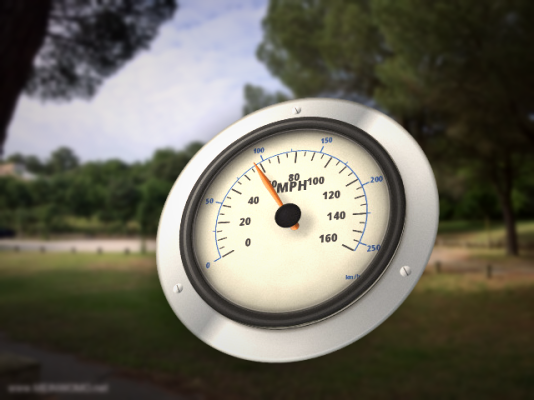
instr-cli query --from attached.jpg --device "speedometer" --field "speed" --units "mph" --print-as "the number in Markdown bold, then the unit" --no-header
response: **57.5** mph
